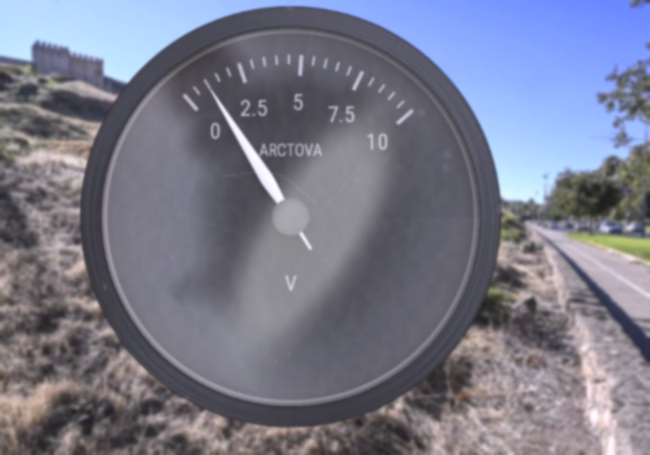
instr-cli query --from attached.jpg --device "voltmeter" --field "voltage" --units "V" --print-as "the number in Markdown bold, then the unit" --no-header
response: **1** V
